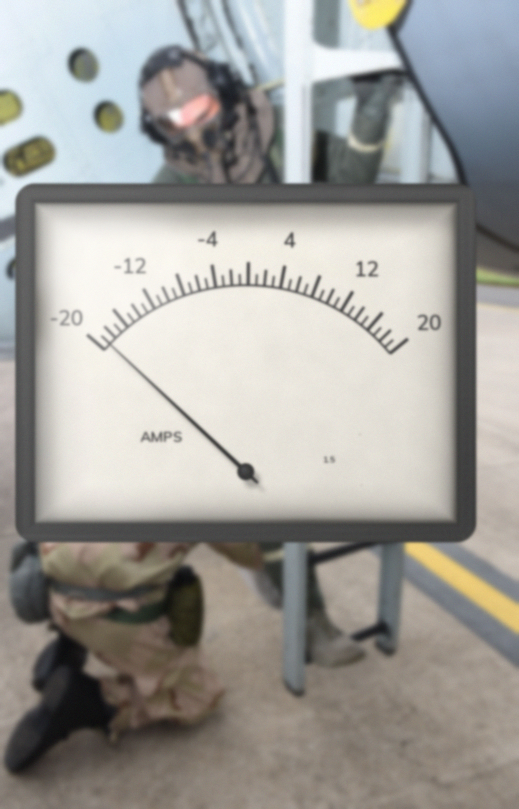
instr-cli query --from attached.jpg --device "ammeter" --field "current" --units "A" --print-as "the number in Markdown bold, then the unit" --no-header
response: **-19** A
